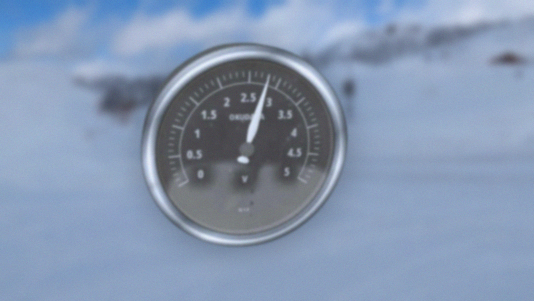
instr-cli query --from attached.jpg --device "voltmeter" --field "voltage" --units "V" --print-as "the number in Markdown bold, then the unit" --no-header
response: **2.8** V
